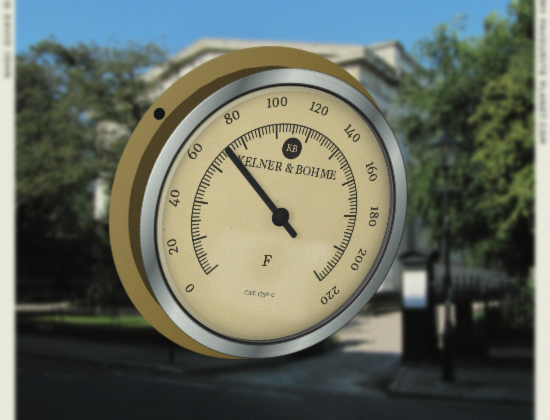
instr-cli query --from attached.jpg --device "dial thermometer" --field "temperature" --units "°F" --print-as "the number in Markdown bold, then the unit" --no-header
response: **70** °F
